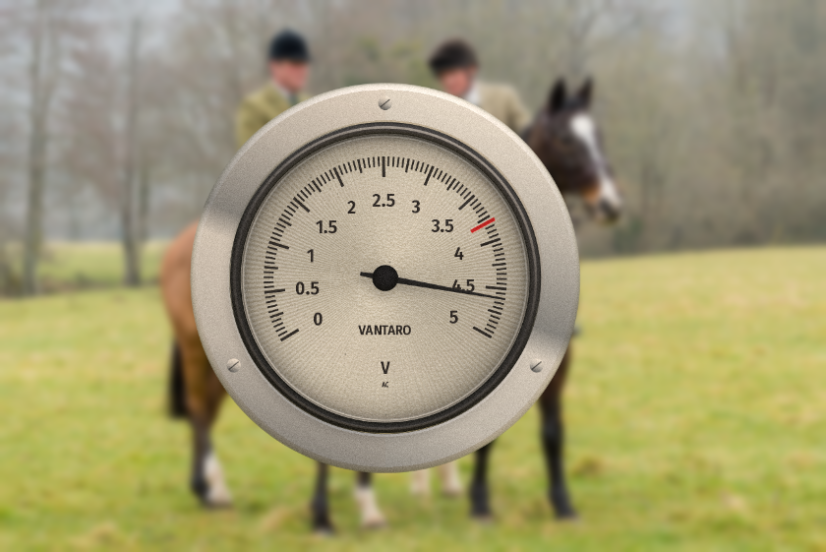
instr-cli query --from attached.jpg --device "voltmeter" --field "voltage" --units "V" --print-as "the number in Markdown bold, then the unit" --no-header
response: **4.6** V
